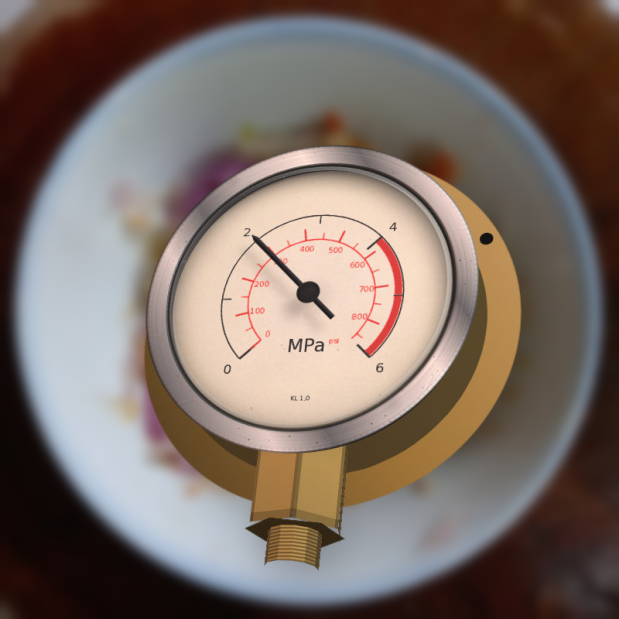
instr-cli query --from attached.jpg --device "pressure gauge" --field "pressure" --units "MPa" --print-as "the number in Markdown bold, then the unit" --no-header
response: **2** MPa
